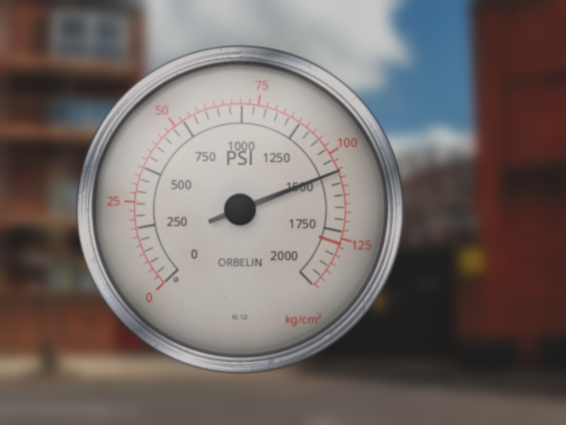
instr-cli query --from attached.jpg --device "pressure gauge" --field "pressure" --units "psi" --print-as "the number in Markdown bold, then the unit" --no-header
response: **1500** psi
